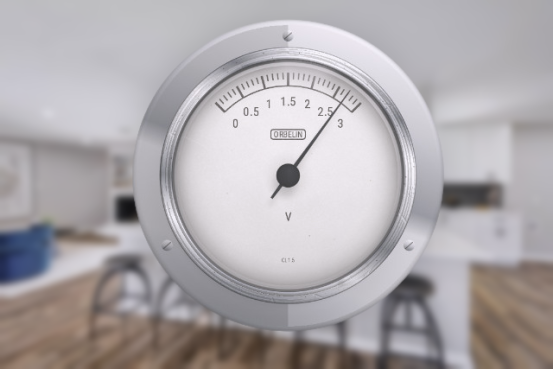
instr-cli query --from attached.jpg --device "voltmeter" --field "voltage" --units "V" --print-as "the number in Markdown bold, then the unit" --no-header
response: **2.7** V
